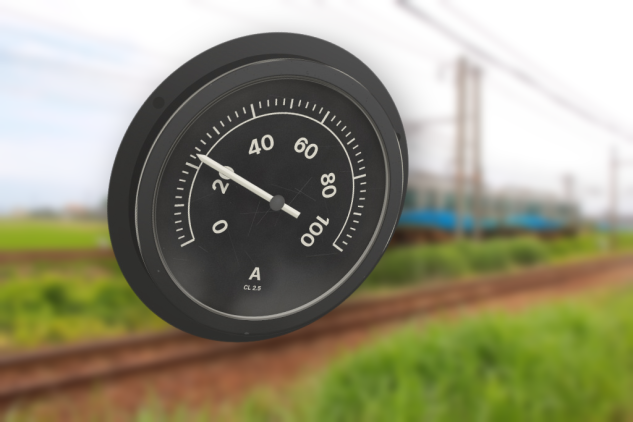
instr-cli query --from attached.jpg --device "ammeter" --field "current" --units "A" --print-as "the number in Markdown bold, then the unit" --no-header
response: **23** A
